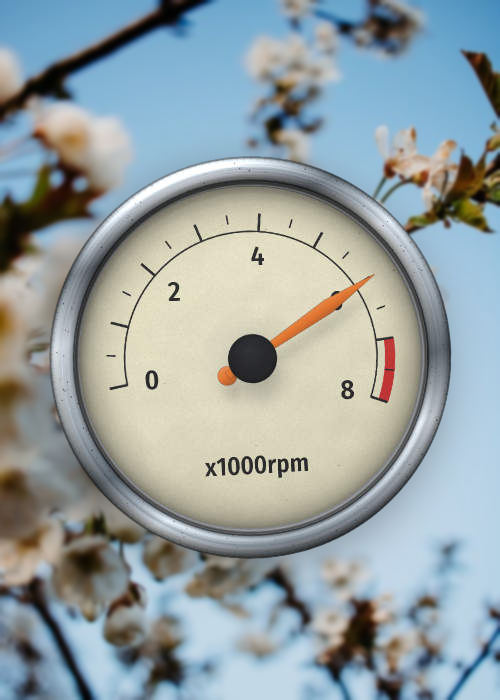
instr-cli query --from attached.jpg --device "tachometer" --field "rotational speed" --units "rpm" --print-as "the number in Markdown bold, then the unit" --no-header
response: **6000** rpm
